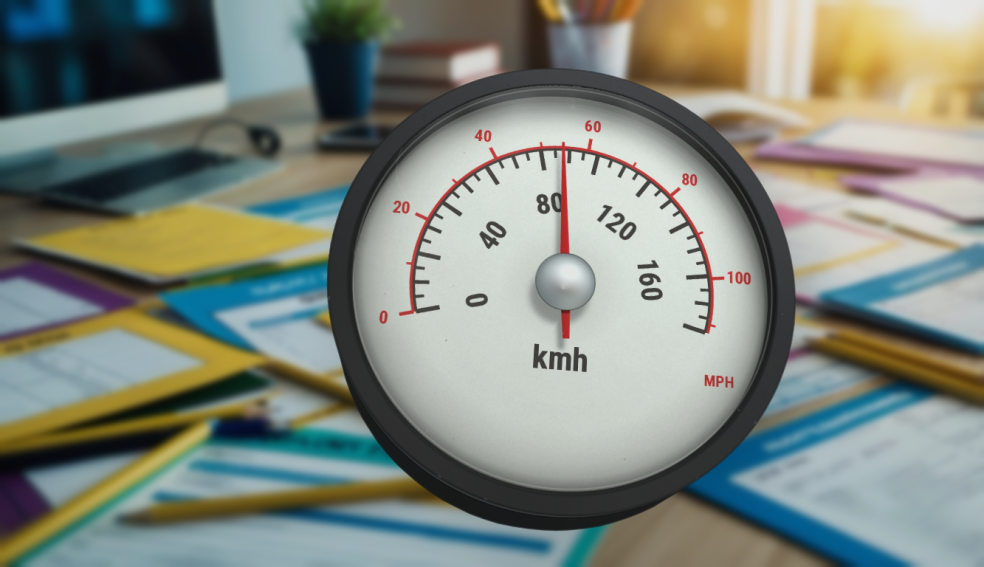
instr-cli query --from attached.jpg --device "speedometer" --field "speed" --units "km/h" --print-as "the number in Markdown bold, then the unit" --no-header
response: **87.5** km/h
